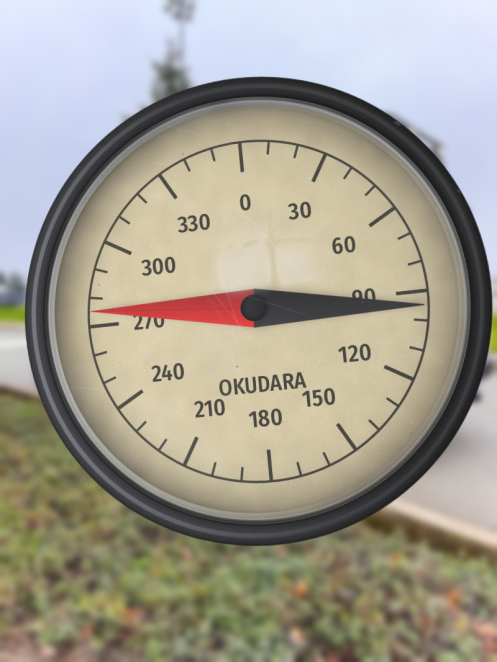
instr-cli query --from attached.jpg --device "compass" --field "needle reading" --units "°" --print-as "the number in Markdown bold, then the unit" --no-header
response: **275** °
